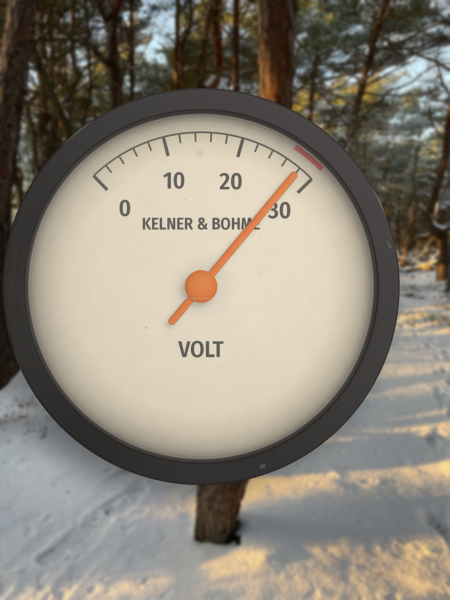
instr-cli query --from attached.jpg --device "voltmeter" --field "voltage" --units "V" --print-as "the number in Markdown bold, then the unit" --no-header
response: **28** V
